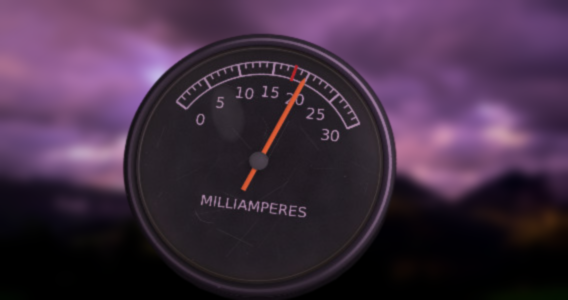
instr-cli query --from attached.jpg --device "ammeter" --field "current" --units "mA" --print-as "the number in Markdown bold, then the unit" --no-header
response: **20** mA
